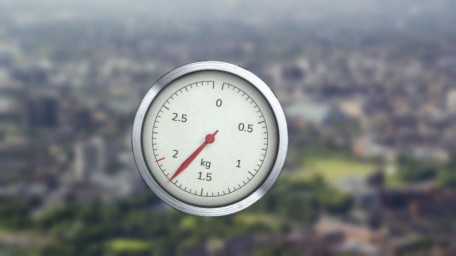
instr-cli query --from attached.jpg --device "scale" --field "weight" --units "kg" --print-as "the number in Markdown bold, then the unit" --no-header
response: **1.8** kg
